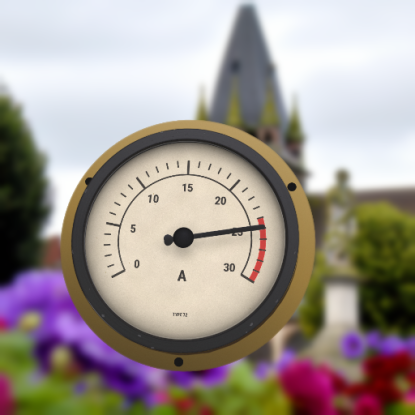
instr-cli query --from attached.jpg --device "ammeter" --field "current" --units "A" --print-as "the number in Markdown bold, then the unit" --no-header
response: **25** A
